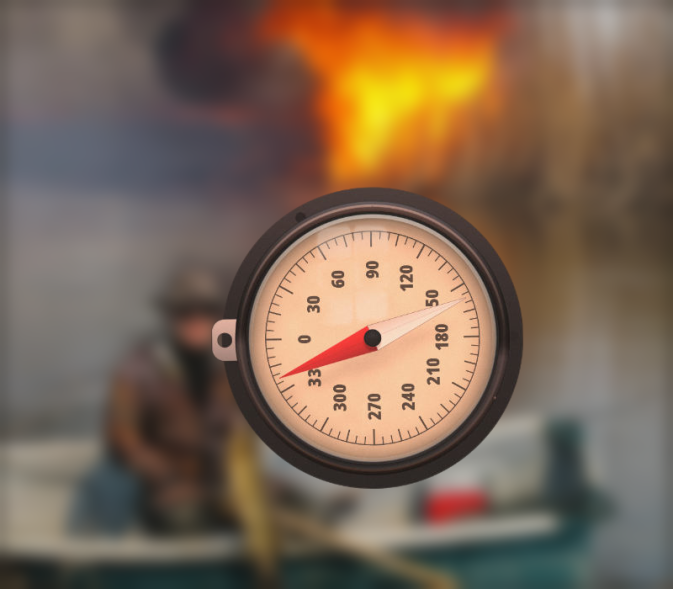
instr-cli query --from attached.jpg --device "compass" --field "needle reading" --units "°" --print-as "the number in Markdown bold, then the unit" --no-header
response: **337.5** °
